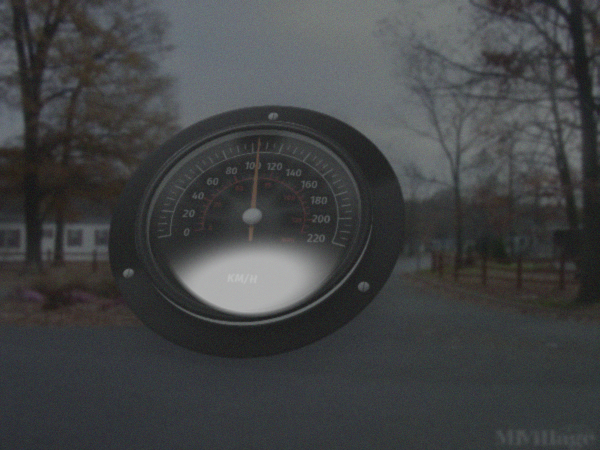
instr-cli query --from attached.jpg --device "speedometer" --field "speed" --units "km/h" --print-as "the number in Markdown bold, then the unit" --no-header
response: **105** km/h
